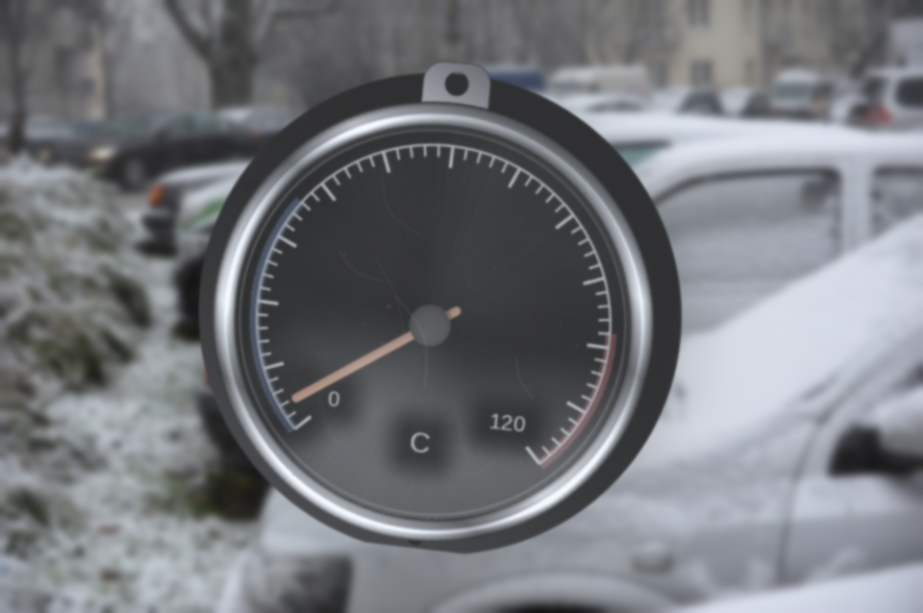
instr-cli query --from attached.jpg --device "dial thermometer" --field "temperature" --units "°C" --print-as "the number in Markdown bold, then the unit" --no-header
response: **4** °C
